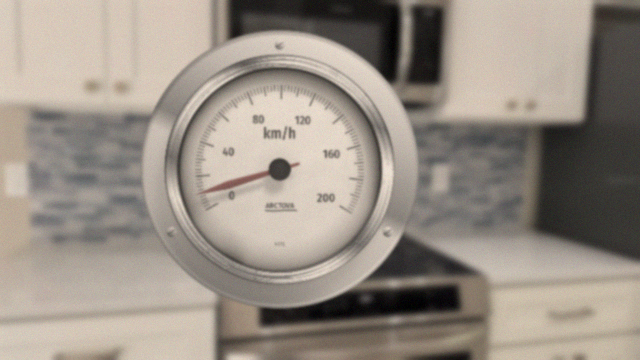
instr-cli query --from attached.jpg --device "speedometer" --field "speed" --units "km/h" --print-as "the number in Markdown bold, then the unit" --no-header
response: **10** km/h
